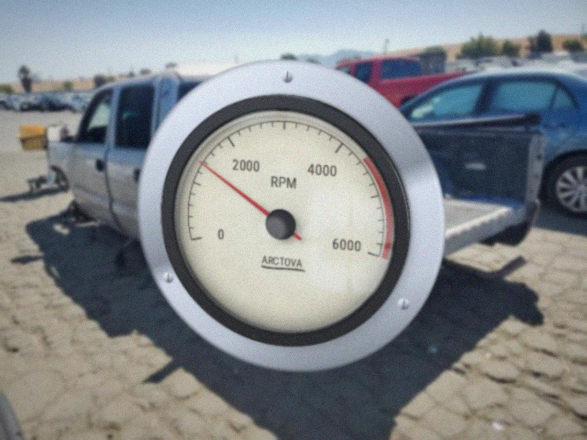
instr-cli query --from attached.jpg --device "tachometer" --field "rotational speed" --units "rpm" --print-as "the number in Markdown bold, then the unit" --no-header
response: **1400** rpm
